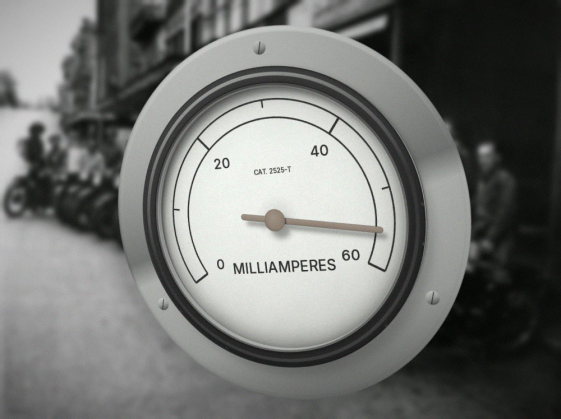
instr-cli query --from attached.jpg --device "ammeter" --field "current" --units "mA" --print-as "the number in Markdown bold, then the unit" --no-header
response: **55** mA
